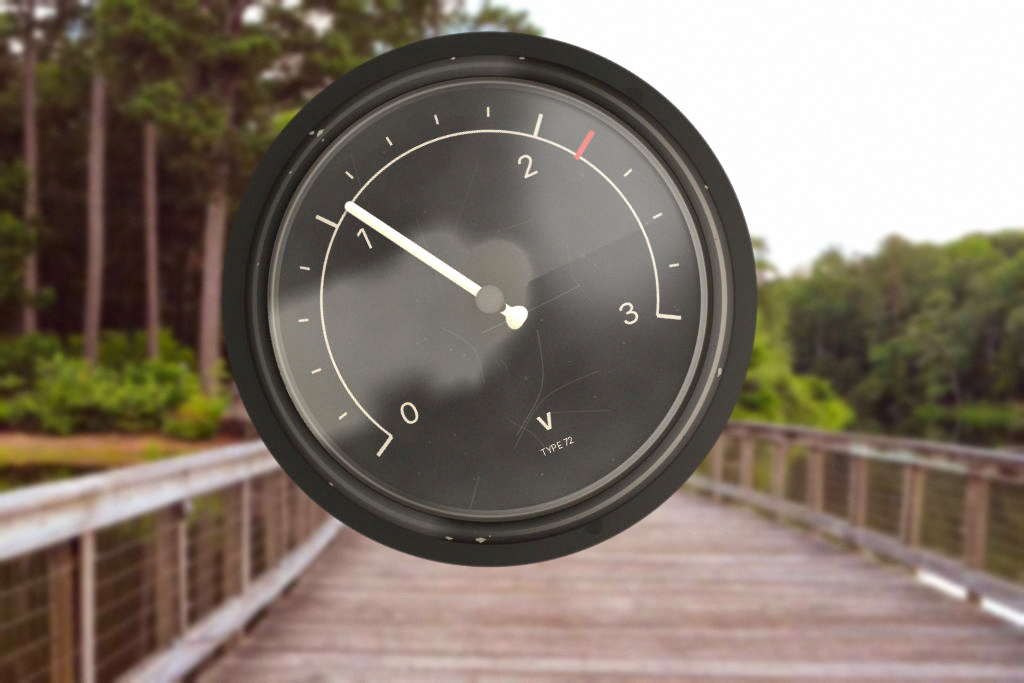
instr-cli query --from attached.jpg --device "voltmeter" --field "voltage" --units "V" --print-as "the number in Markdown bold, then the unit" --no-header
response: **1.1** V
